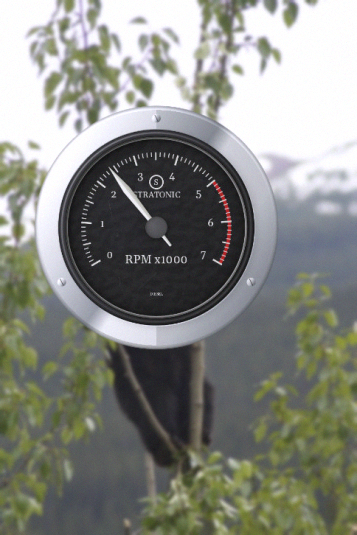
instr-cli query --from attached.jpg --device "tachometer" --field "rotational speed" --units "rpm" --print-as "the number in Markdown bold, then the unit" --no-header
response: **2400** rpm
